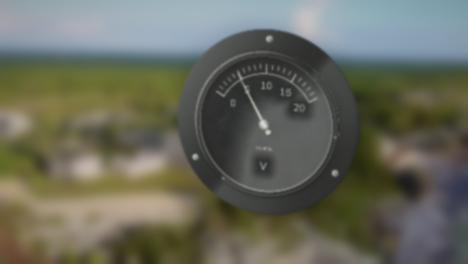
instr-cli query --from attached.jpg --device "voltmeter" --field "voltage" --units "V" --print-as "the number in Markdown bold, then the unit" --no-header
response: **5** V
